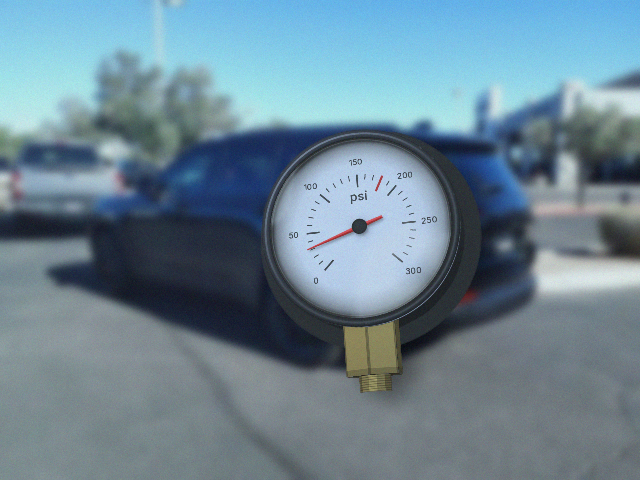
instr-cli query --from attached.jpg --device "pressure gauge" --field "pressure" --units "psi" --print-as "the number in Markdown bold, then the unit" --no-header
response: **30** psi
